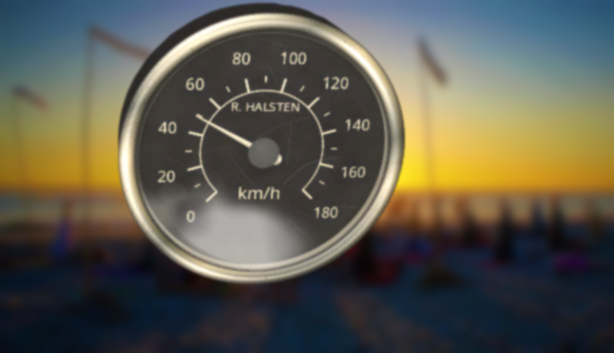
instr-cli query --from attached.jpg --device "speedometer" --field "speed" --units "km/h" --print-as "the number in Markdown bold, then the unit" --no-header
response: **50** km/h
